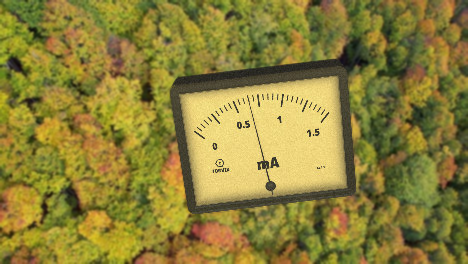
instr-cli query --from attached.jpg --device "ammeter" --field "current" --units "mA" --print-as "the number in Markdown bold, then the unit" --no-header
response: **0.65** mA
